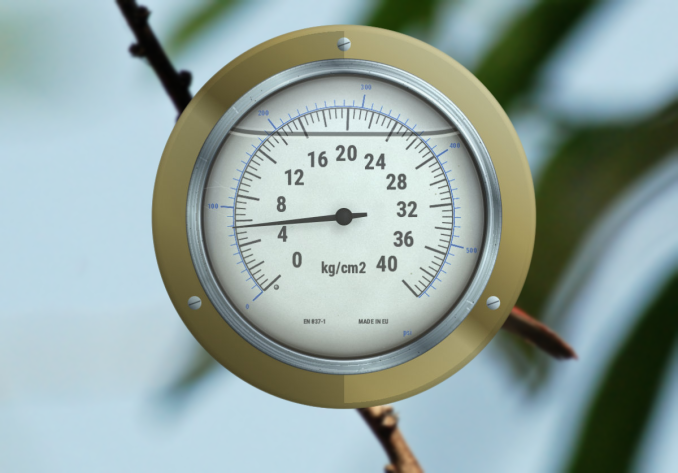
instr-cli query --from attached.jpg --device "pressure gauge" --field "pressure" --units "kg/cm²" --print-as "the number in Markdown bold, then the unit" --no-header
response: **5.5** kg/cm²
